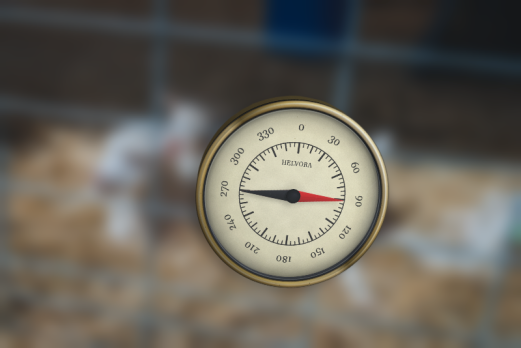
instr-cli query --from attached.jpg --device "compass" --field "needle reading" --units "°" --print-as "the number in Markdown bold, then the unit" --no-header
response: **90** °
